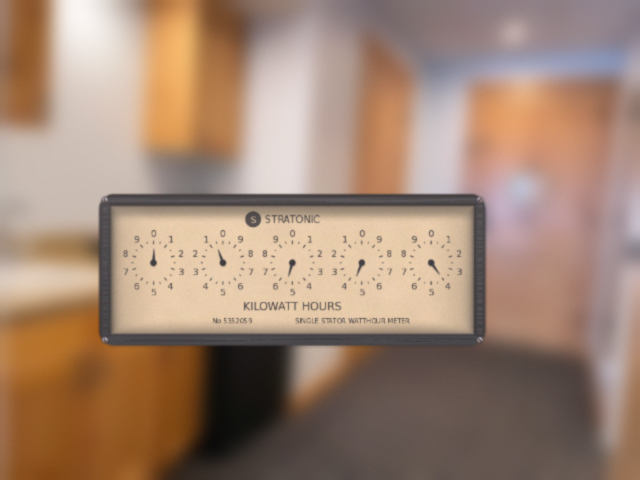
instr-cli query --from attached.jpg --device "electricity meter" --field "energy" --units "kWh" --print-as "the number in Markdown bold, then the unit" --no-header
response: **544** kWh
